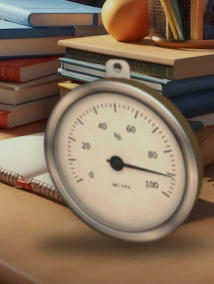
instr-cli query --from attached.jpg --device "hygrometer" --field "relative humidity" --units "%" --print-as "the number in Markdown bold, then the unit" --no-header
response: **90** %
